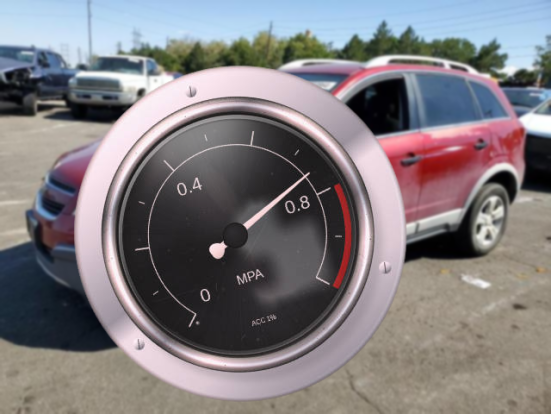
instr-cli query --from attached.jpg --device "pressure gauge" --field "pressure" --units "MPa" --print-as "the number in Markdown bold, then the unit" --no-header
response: **0.75** MPa
